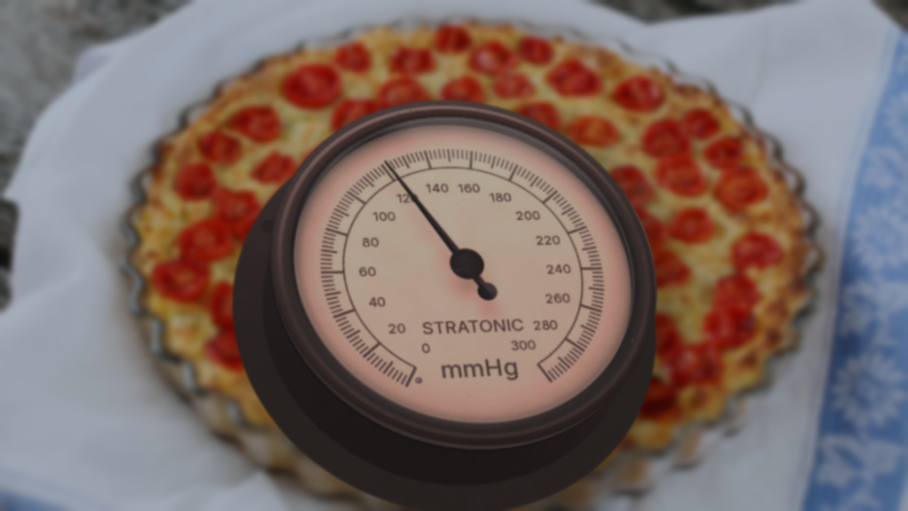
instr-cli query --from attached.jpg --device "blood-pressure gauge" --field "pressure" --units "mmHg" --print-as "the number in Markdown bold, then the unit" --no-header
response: **120** mmHg
